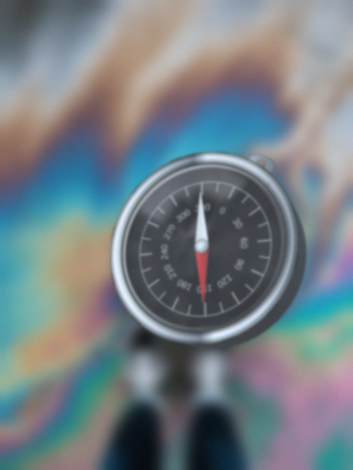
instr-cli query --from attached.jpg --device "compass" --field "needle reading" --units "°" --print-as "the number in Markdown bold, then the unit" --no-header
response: **150** °
